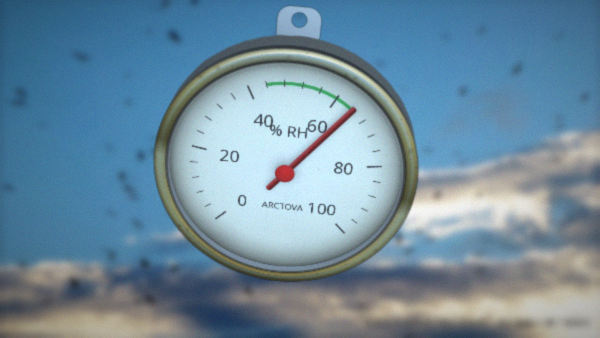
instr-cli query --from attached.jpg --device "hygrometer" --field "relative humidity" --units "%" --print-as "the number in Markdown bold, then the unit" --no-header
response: **64** %
